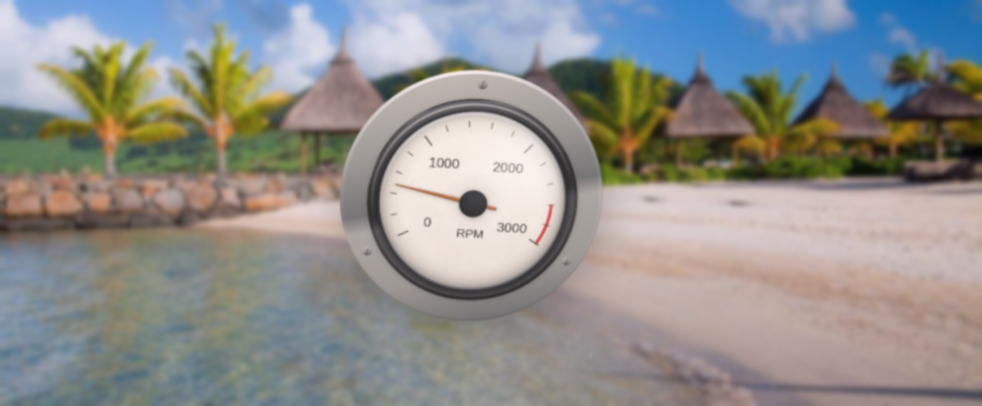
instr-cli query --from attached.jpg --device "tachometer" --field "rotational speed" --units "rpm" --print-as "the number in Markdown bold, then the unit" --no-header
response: **500** rpm
